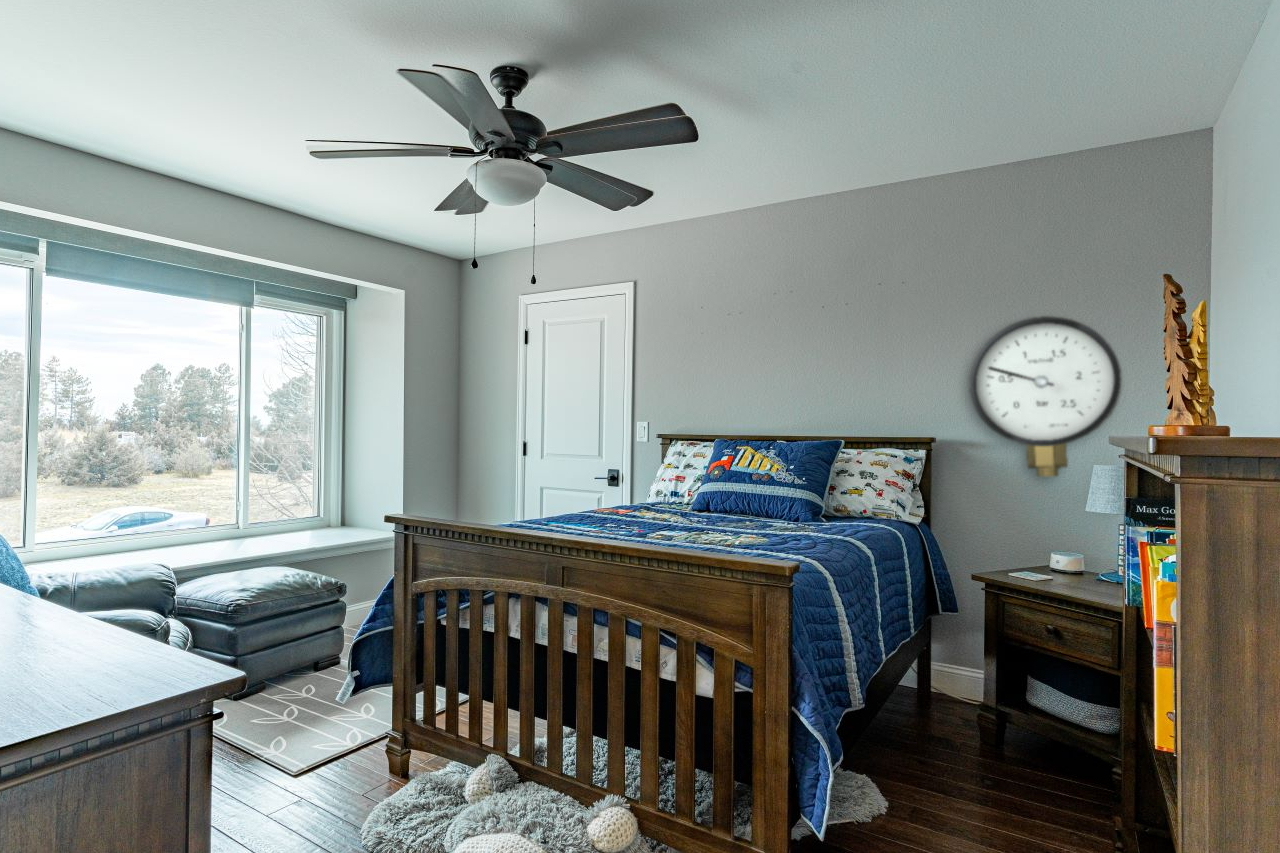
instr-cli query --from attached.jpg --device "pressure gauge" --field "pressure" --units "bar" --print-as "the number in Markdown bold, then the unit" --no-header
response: **0.6** bar
